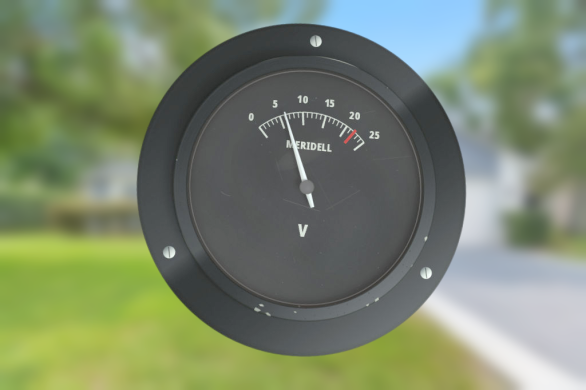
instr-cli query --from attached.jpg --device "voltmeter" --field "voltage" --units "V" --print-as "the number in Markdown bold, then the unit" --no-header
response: **6** V
